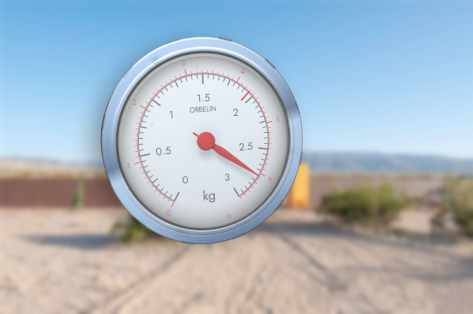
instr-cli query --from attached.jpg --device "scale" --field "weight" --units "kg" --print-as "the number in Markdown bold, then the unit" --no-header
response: **2.75** kg
